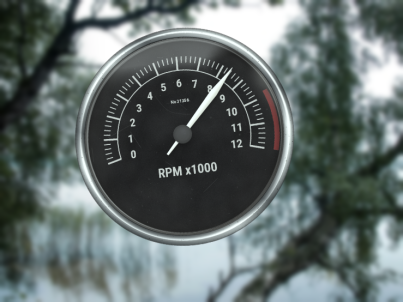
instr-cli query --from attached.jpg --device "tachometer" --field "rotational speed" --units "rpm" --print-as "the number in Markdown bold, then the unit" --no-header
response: **8400** rpm
